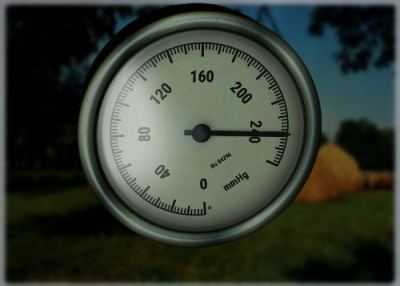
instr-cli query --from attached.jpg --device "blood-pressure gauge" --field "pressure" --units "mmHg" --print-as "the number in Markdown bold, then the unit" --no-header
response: **240** mmHg
